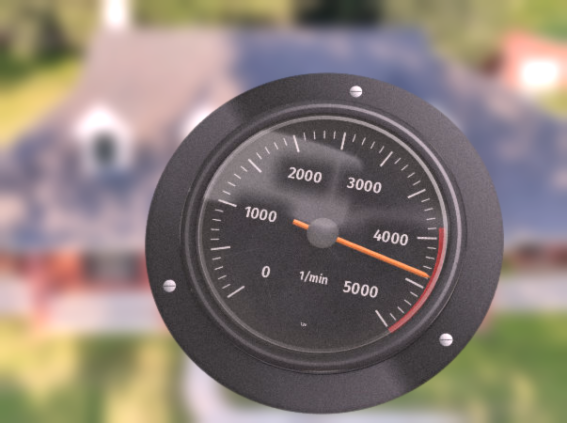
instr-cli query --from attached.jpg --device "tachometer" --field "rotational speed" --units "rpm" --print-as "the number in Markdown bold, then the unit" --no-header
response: **4400** rpm
